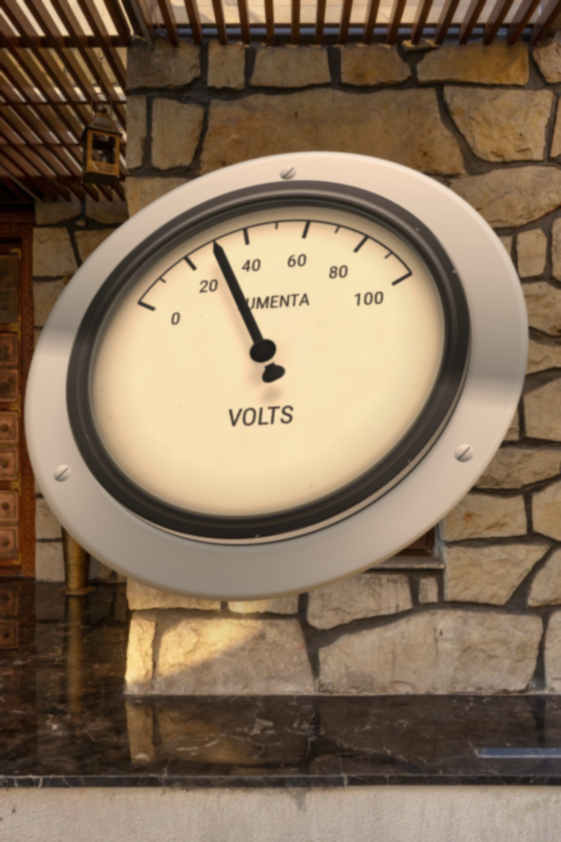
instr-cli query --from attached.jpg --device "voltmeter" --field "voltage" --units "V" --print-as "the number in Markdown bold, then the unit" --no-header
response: **30** V
